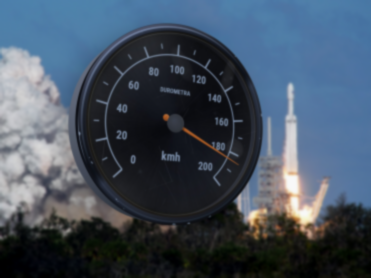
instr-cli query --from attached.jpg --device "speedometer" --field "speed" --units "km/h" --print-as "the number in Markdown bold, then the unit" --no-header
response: **185** km/h
